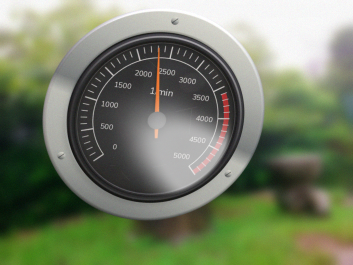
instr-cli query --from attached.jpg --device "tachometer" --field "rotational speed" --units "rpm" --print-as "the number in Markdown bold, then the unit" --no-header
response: **2300** rpm
